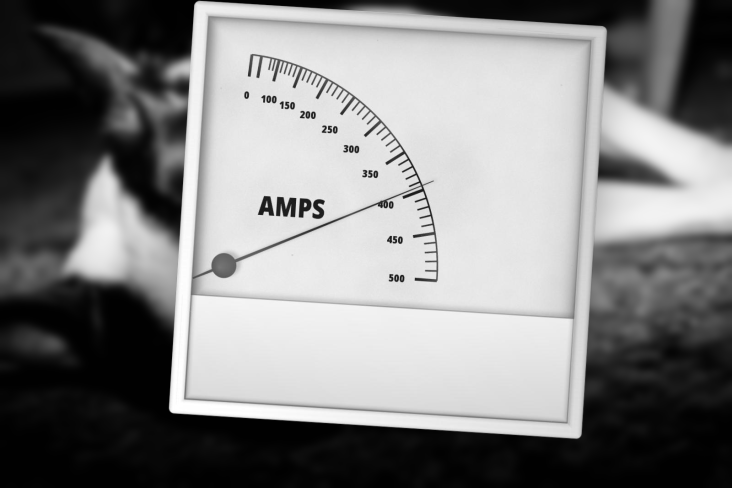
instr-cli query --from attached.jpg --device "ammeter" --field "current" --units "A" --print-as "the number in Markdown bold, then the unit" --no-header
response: **395** A
